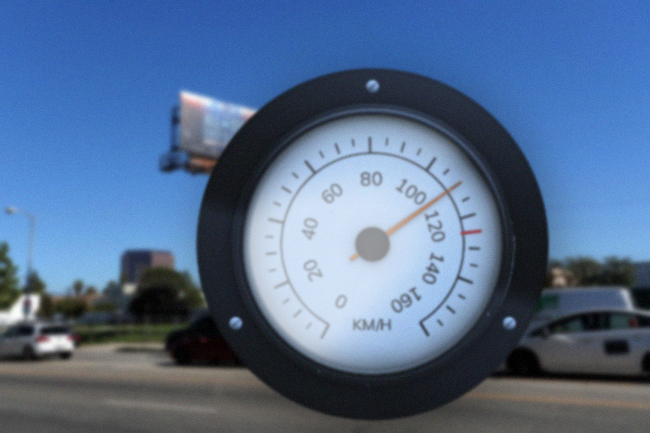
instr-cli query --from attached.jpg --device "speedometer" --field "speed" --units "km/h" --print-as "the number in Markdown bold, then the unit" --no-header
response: **110** km/h
